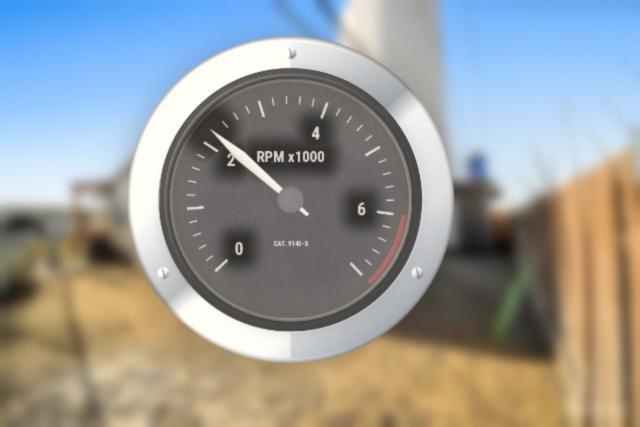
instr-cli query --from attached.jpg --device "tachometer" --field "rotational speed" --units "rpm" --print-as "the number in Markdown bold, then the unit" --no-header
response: **2200** rpm
